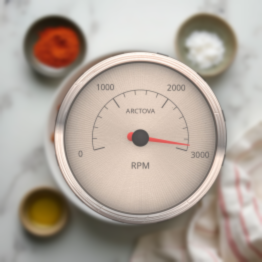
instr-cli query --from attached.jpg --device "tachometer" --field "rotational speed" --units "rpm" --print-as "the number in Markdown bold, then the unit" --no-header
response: **2900** rpm
